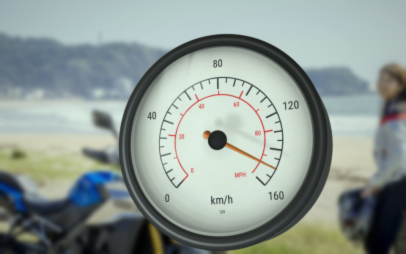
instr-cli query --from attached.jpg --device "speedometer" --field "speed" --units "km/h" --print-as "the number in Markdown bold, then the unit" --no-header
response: **150** km/h
